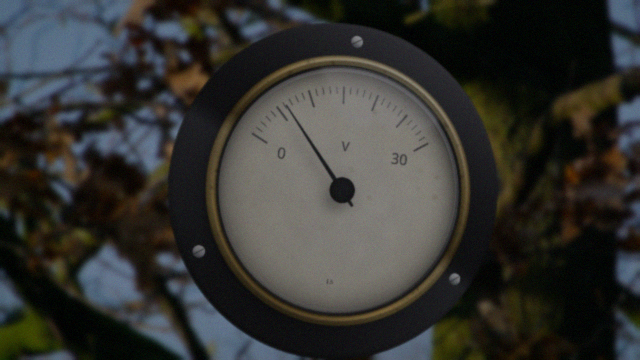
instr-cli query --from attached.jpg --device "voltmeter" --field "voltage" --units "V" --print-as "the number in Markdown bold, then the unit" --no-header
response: **6** V
